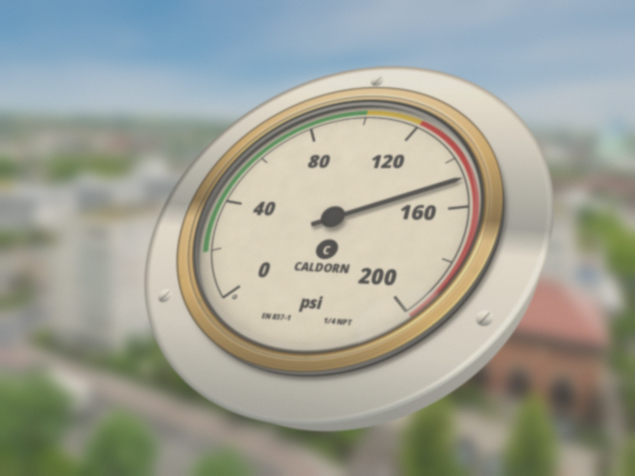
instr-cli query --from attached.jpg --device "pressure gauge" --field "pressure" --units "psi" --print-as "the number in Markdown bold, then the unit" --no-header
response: **150** psi
